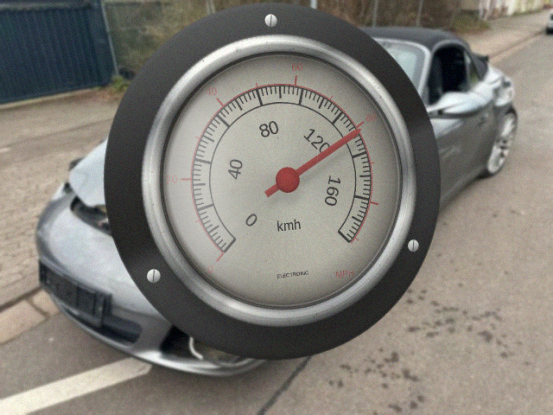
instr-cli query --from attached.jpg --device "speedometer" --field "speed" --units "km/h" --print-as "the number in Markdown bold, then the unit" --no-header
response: **130** km/h
